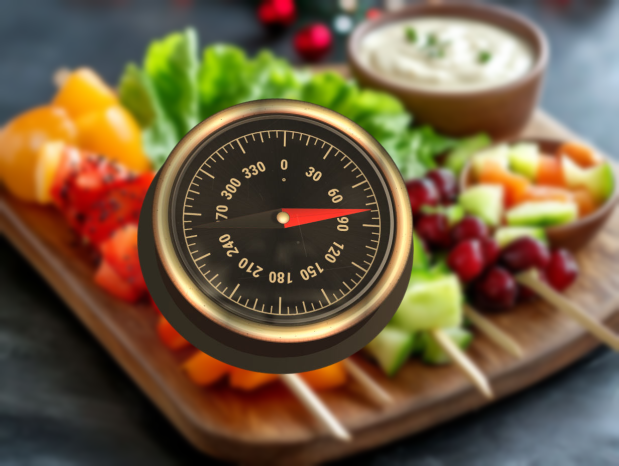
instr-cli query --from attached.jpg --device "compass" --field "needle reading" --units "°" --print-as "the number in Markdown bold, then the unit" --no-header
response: **80** °
